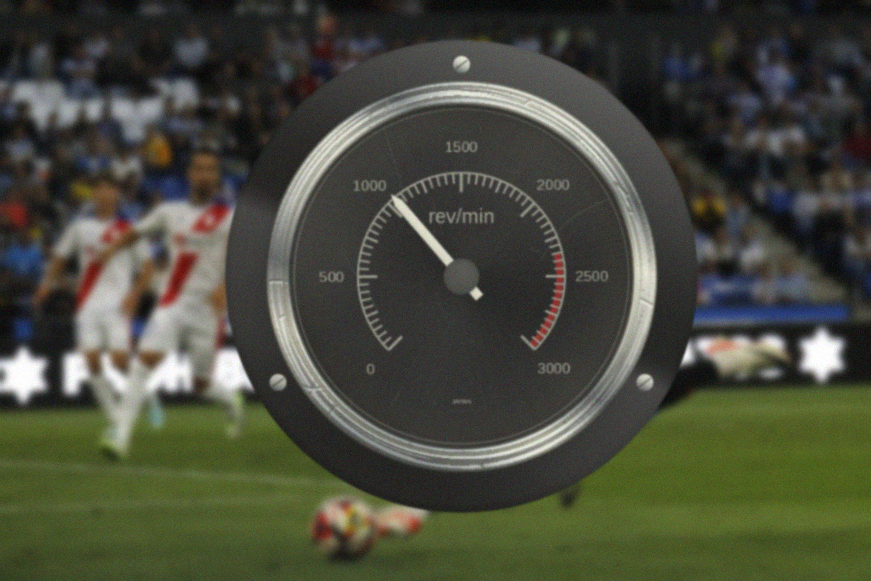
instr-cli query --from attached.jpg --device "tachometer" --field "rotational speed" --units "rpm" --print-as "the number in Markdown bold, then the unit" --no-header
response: **1050** rpm
